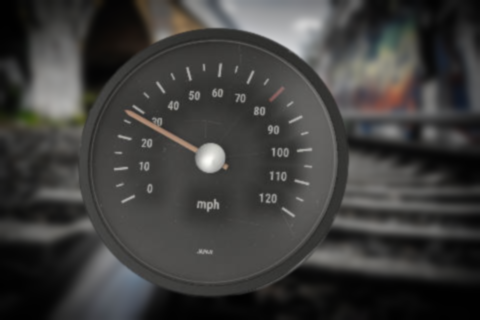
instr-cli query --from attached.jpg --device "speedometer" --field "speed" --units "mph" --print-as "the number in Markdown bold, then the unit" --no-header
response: **27.5** mph
